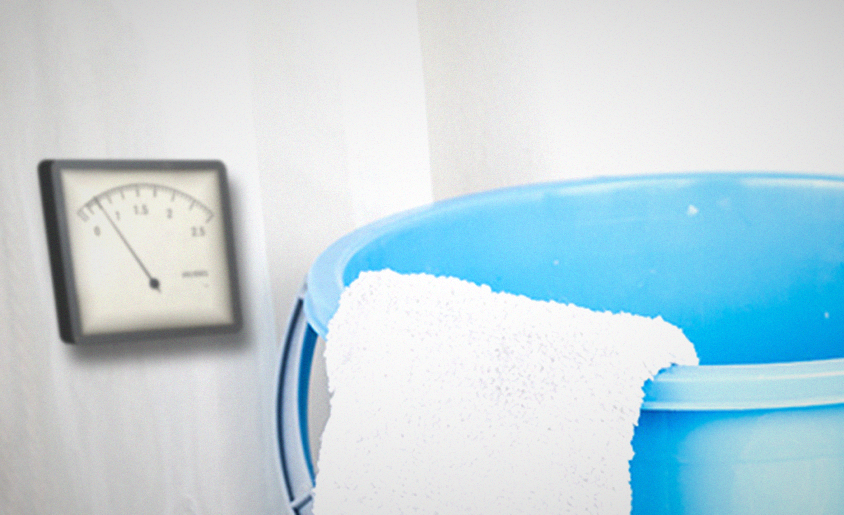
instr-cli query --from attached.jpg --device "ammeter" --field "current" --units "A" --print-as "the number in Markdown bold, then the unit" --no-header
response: **0.75** A
